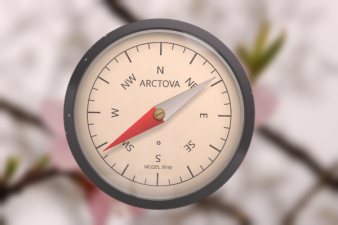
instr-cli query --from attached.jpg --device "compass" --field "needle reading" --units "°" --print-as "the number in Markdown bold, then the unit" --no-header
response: **235** °
